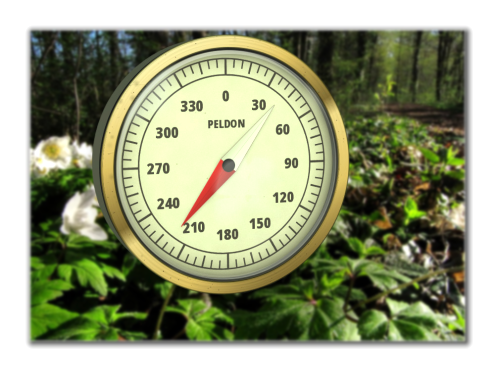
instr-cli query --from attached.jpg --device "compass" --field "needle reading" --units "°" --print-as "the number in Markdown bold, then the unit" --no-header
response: **220** °
